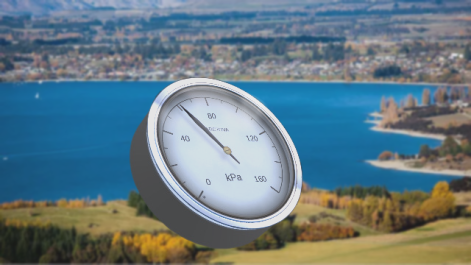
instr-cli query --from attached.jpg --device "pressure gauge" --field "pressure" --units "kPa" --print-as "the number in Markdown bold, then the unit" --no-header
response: **60** kPa
